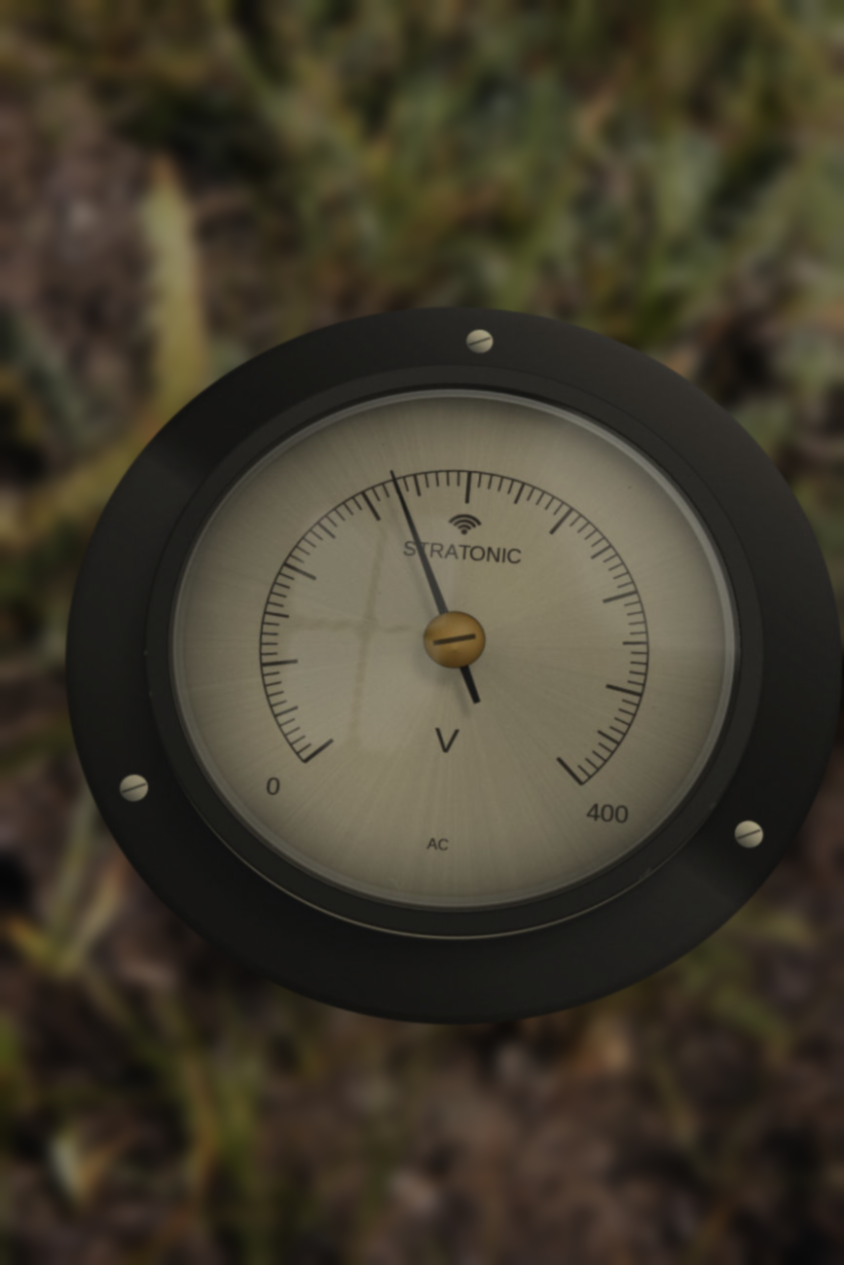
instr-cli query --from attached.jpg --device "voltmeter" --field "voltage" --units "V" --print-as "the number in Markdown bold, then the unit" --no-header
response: **165** V
